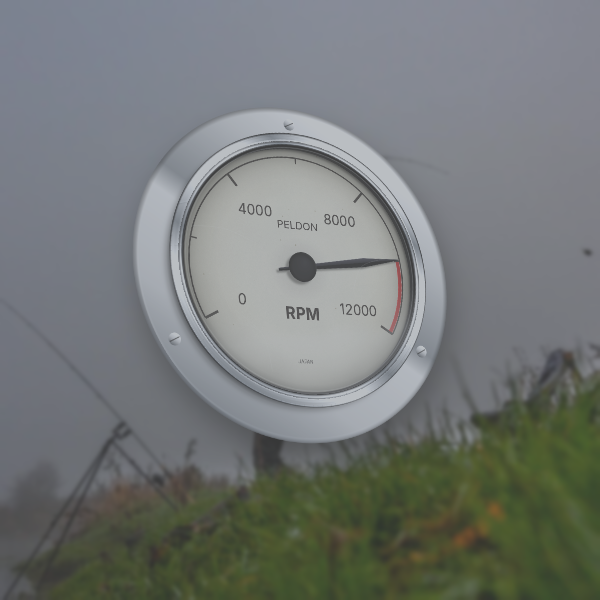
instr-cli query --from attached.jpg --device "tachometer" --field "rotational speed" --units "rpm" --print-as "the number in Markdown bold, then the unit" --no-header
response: **10000** rpm
